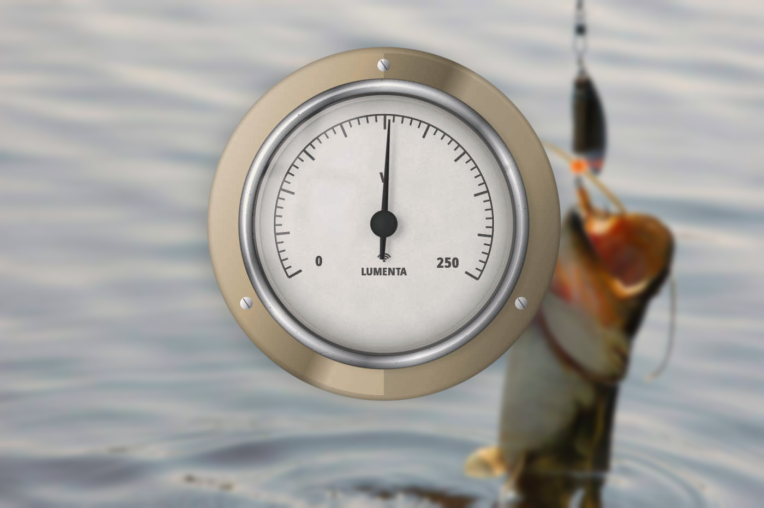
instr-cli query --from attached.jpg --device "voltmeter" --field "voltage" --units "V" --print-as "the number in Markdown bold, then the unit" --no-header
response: **127.5** V
